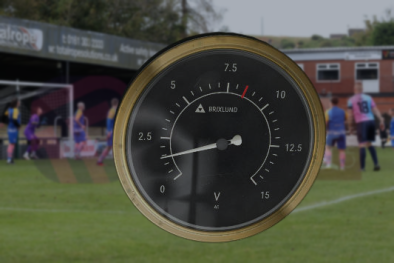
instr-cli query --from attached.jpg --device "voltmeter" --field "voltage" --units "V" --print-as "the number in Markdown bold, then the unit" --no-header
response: **1.5** V
